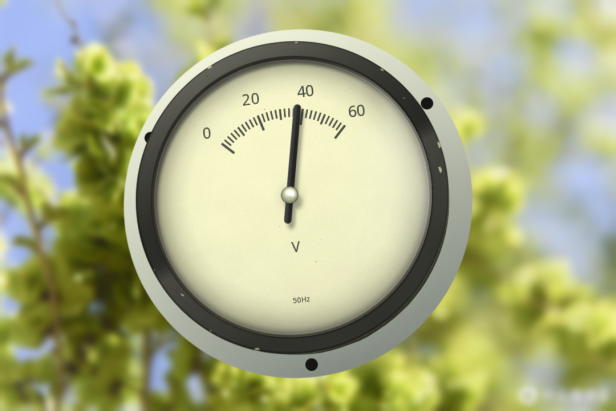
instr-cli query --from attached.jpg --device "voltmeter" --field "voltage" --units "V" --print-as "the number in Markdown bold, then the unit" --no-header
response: **38** V
